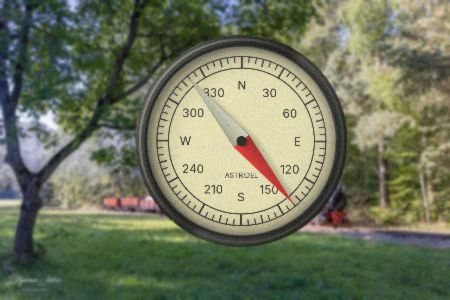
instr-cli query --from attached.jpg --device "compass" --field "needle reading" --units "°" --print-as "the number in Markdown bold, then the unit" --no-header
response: **140** °
